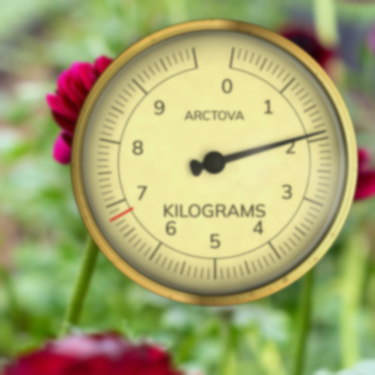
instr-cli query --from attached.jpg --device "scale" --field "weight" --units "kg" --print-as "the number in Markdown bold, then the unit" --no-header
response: **1.9** kg
